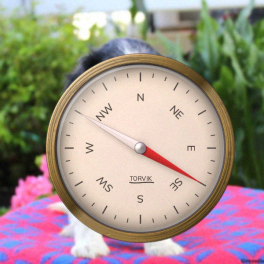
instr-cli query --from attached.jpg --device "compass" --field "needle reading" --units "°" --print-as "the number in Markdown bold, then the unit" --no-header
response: **120** °
